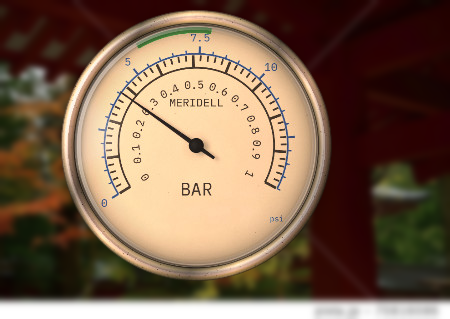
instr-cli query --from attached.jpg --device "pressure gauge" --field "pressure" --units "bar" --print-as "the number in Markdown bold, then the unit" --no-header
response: **0.28** bar
